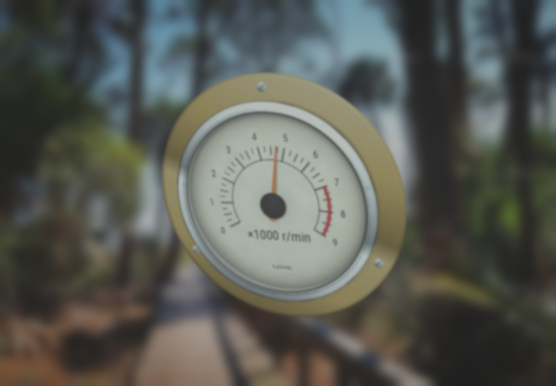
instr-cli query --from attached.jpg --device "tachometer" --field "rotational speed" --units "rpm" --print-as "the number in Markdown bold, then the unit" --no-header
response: **4750** rpm
